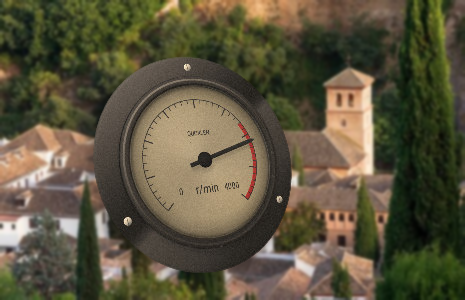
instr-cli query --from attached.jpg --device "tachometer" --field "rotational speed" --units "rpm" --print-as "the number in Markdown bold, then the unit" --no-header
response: **3100** rpm
